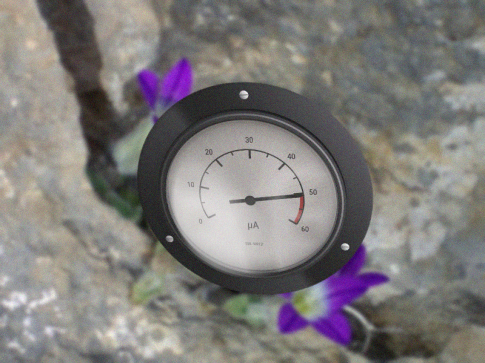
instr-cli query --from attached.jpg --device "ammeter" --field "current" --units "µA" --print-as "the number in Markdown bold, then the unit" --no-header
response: **50** µA
